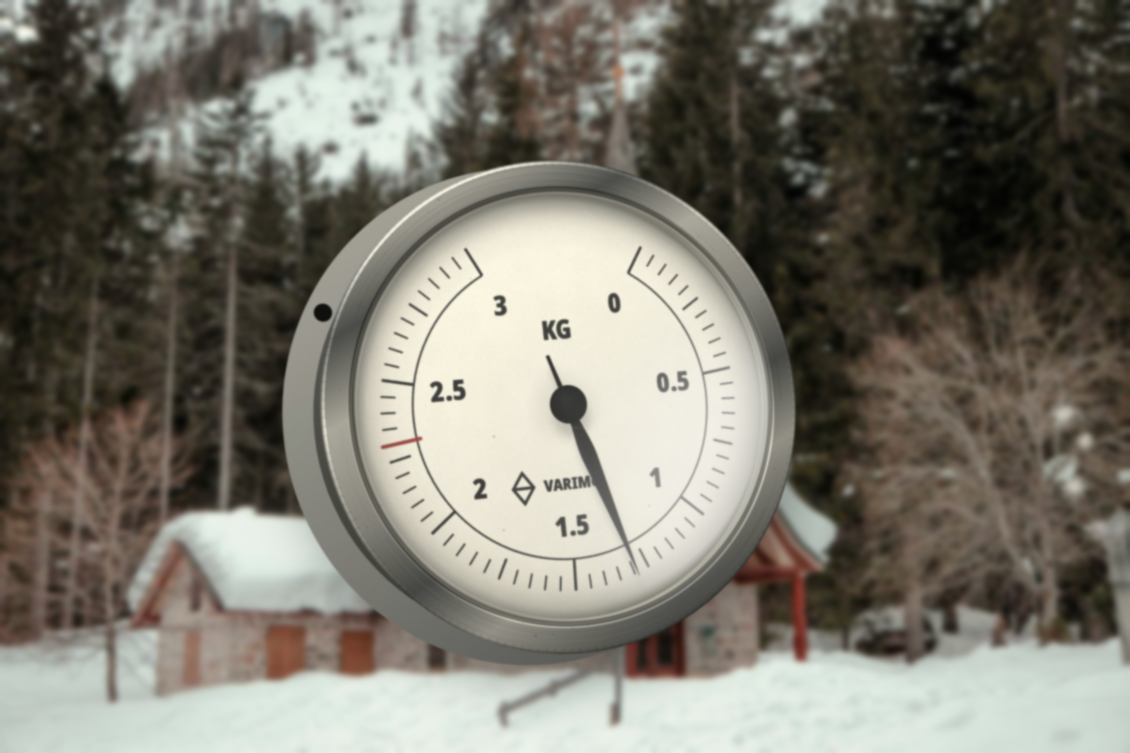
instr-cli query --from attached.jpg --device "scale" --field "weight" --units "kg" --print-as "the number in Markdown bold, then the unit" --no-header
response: **1.3** kg
